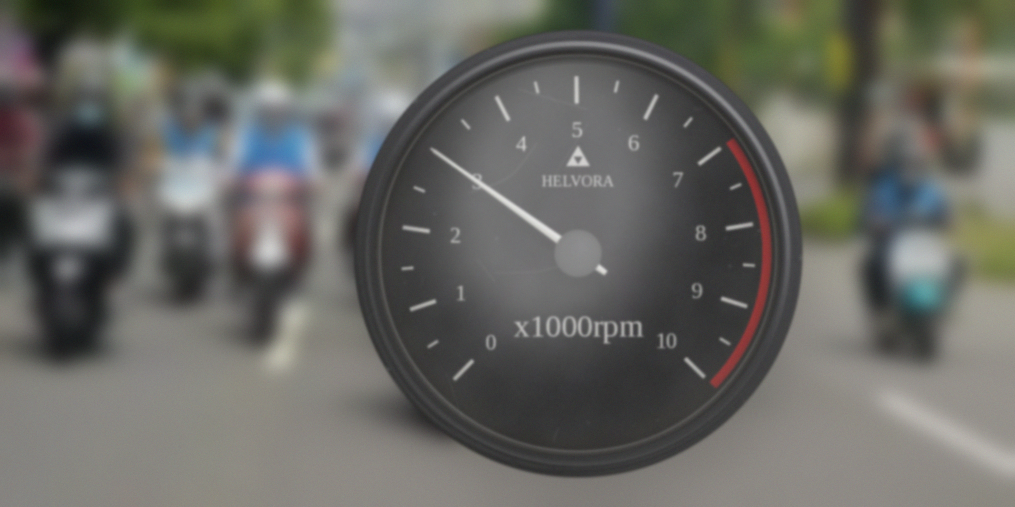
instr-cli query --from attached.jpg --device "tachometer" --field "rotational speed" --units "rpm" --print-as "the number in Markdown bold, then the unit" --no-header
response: **3000** rpm
